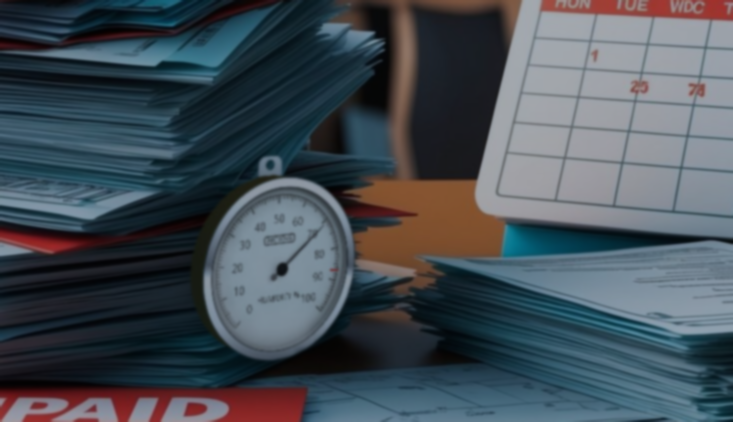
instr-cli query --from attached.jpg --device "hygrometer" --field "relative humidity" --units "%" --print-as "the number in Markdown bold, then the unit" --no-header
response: **70** %
